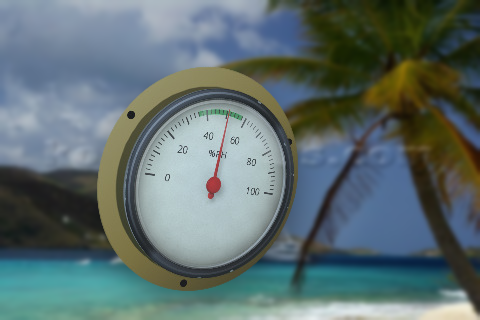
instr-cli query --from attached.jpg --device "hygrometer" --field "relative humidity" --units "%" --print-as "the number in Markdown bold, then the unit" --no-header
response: **50** %
